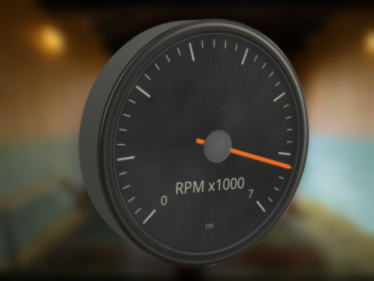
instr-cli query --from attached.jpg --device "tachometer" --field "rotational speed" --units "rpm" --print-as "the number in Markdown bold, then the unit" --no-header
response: **6200** rpm
